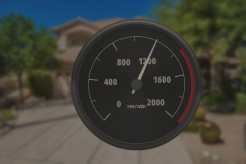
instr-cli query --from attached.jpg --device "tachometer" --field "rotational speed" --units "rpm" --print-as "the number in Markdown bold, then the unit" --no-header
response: **1200** rpm
